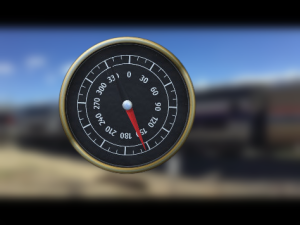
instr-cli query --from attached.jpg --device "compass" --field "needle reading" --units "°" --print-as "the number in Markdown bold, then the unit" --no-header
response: **155** °
